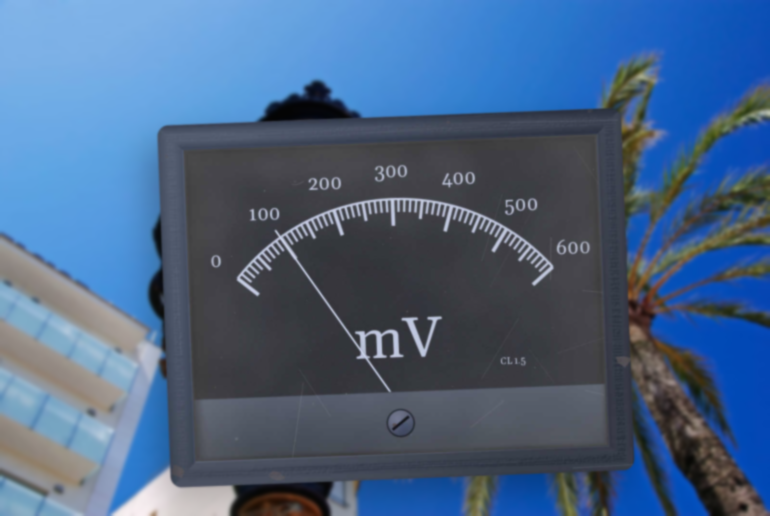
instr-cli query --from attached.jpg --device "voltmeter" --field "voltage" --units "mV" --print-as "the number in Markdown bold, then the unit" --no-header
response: **100** mV
